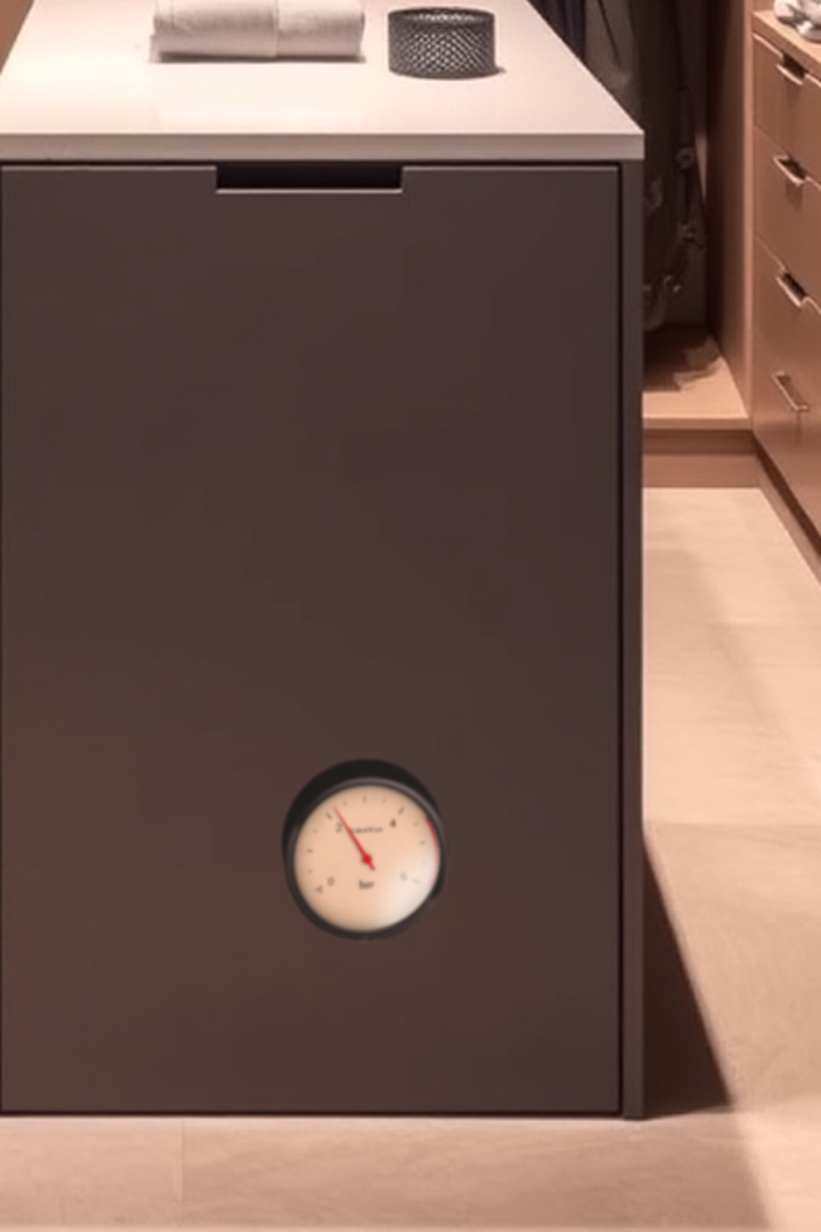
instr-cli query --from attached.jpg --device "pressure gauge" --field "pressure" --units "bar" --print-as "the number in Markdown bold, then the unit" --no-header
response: **2.25** bar
